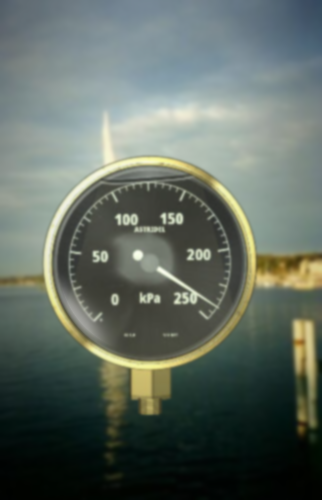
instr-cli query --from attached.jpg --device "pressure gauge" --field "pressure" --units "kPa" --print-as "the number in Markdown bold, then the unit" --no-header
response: **240** kPa
